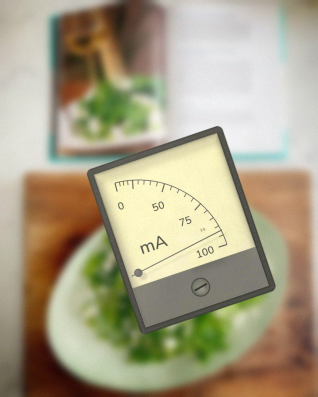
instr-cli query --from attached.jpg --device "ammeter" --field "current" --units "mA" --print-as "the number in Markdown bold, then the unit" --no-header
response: **92.5** mA
